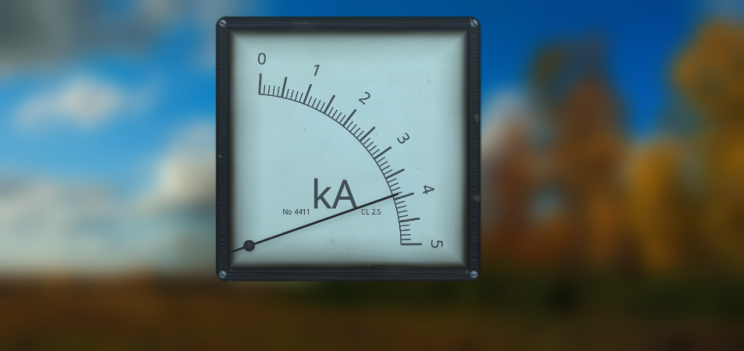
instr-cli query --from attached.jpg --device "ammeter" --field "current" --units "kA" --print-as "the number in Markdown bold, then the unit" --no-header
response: **3.9** kA
